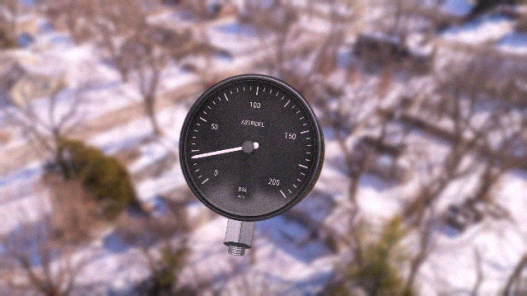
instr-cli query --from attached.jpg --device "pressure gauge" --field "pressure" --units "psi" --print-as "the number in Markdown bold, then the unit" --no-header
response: **20** psi
